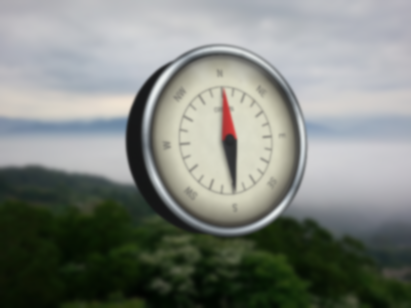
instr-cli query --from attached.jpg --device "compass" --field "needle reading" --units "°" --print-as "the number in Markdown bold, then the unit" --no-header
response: **0** °
